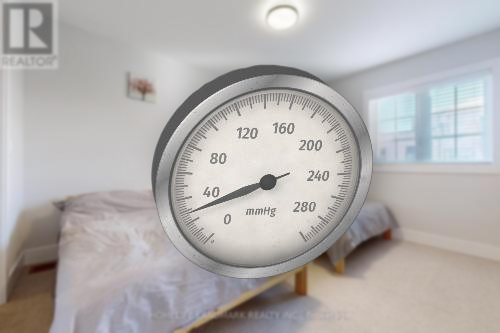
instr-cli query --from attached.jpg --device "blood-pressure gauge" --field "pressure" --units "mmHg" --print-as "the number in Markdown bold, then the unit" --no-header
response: **30** mmHg
